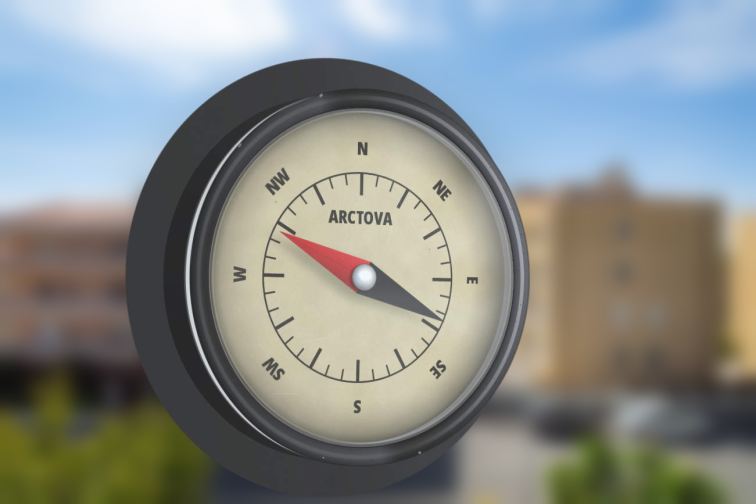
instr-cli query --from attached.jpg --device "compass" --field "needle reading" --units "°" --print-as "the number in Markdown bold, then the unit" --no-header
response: **295** °
